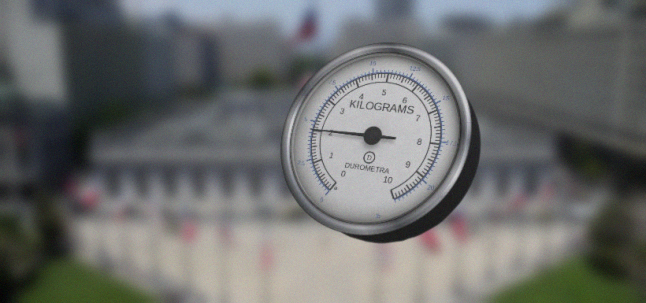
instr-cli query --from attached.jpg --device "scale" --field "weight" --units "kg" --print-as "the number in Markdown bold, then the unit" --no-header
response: **2** kg
